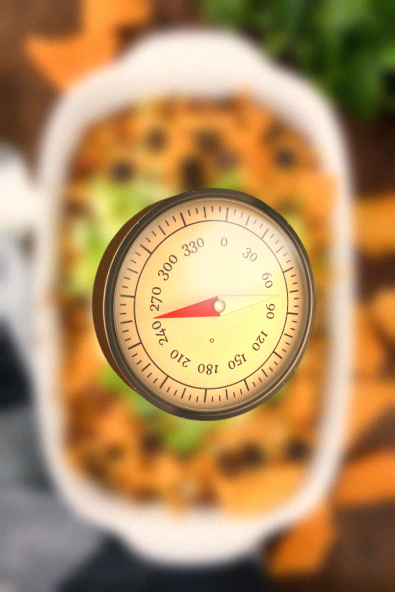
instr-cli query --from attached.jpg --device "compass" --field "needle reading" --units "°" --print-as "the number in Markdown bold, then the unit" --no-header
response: **255** °
